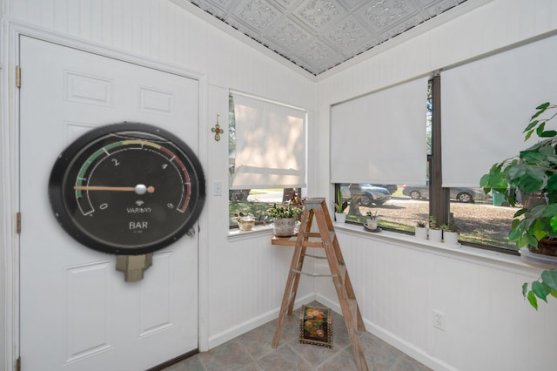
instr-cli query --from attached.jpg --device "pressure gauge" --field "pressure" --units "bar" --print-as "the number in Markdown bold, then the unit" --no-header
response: **0.75** bar
